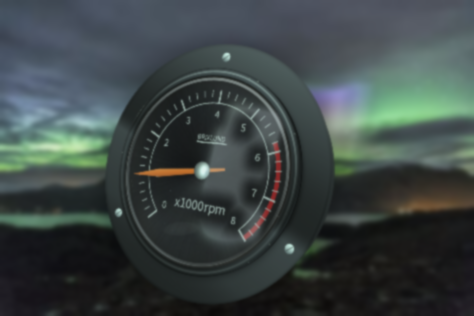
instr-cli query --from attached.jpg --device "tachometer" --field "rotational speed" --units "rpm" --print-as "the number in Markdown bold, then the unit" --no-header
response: **1000** rpm
